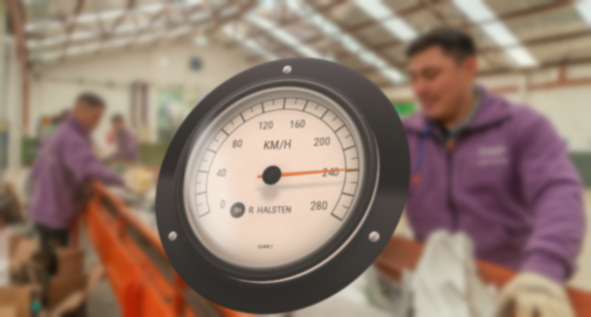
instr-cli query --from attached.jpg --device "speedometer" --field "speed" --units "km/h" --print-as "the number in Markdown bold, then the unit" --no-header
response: **240** km/h
